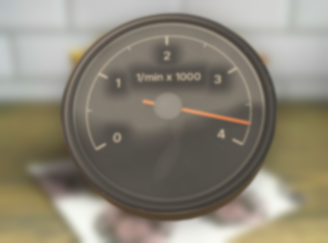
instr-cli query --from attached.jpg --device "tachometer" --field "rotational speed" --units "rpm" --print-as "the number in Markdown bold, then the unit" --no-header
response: **3750** rpm
